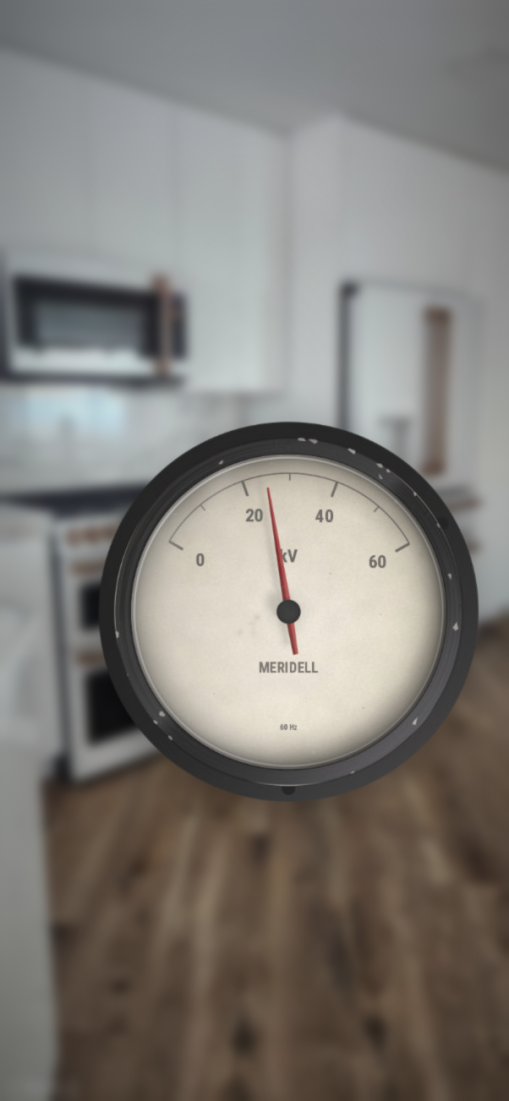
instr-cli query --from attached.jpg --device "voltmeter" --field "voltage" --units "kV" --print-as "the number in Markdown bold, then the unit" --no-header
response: **25** kV
